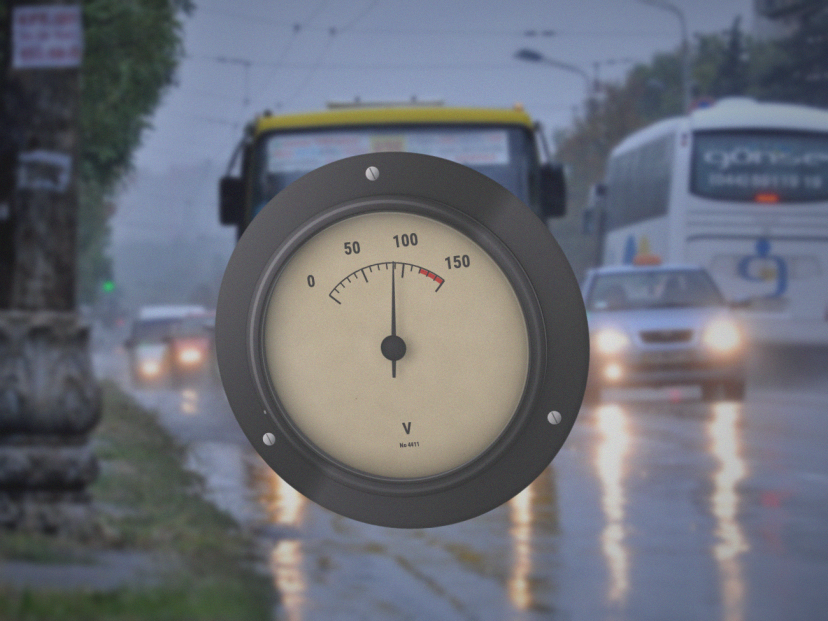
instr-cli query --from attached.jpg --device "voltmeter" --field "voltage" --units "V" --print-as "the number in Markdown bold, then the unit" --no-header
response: **90** V
